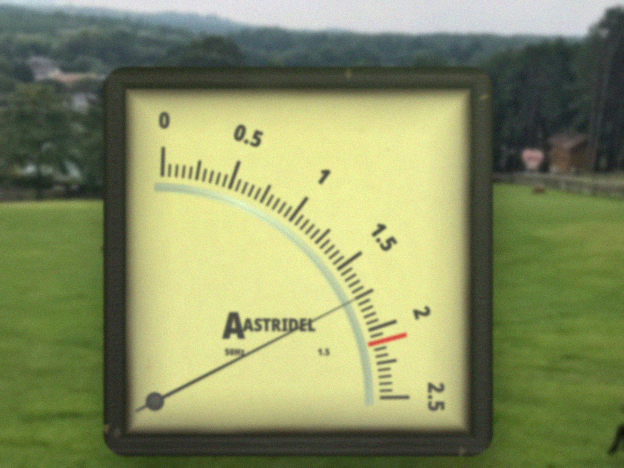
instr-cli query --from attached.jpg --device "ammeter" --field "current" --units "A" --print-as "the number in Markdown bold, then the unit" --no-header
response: **1.75** A
